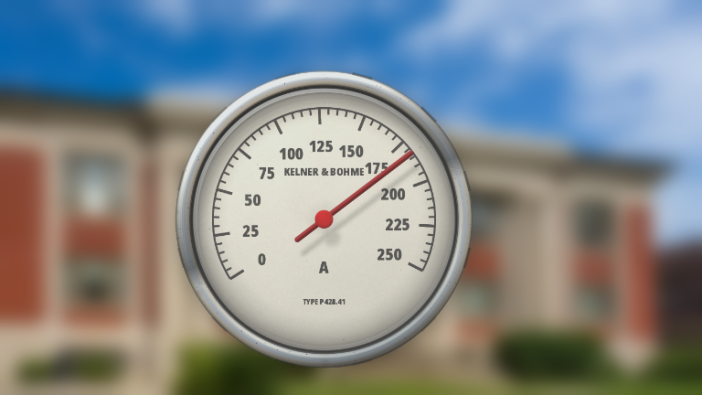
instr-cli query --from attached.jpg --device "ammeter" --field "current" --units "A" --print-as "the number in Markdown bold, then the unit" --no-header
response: **182.5** A
